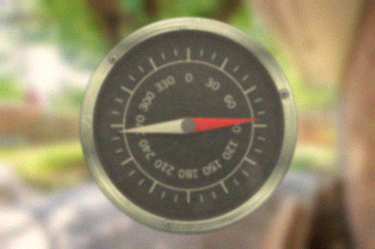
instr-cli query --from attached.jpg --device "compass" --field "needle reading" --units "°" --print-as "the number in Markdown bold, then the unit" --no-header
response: **85** °
